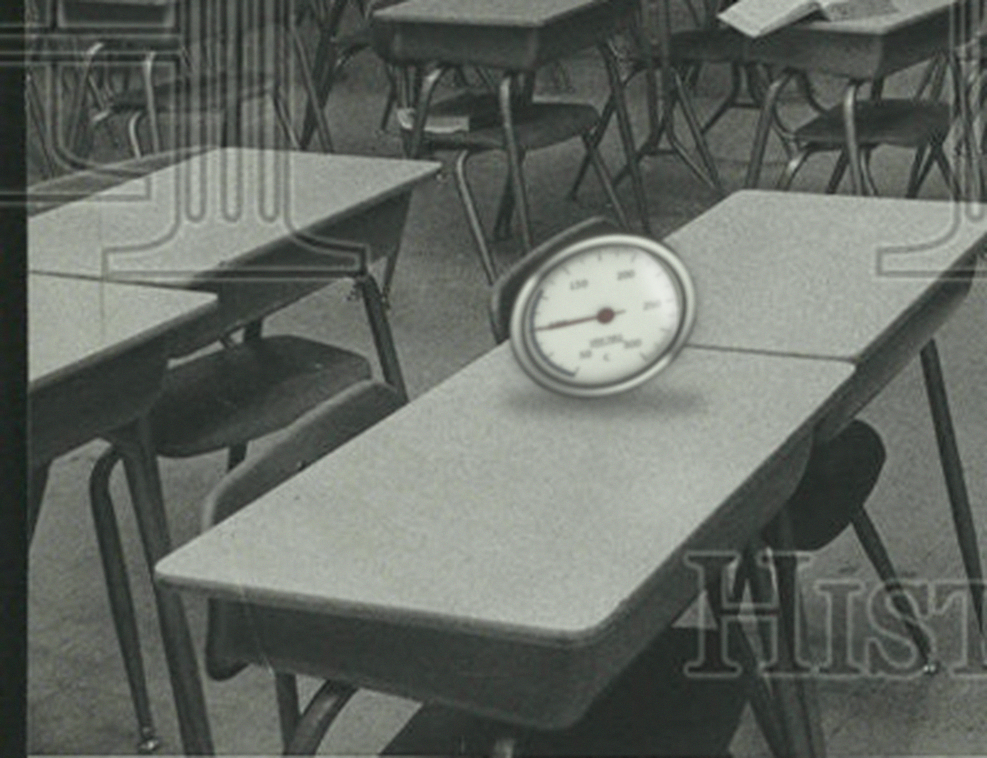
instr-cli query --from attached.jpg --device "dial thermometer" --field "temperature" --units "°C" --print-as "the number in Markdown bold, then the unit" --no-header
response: **100** °C
